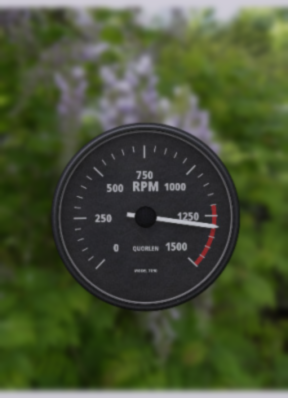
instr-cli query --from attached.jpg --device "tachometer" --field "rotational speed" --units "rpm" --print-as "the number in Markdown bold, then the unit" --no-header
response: **1300** rpm
